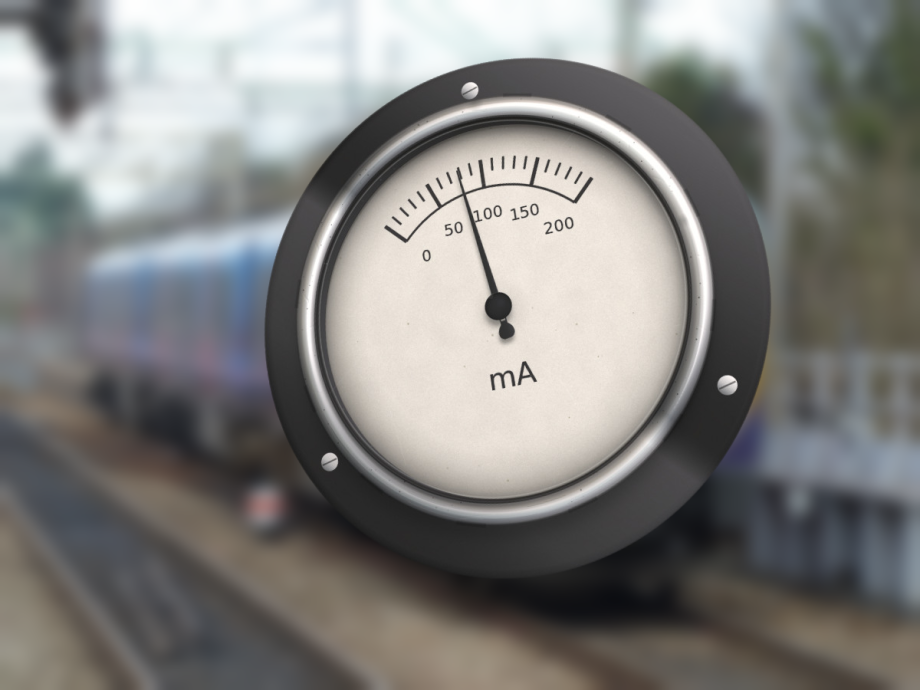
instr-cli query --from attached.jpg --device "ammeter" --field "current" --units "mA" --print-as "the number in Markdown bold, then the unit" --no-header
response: **80** mA
